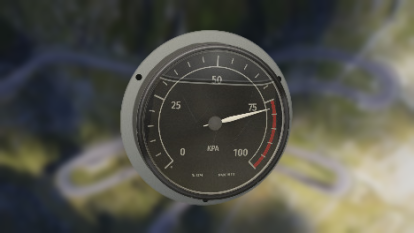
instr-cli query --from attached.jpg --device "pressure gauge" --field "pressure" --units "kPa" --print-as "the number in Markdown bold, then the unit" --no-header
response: **77.5** kPa
